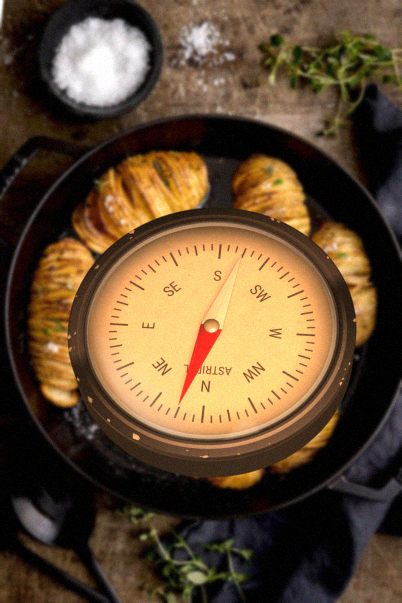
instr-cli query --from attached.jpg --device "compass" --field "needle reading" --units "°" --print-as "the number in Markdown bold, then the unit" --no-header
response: **15** °
